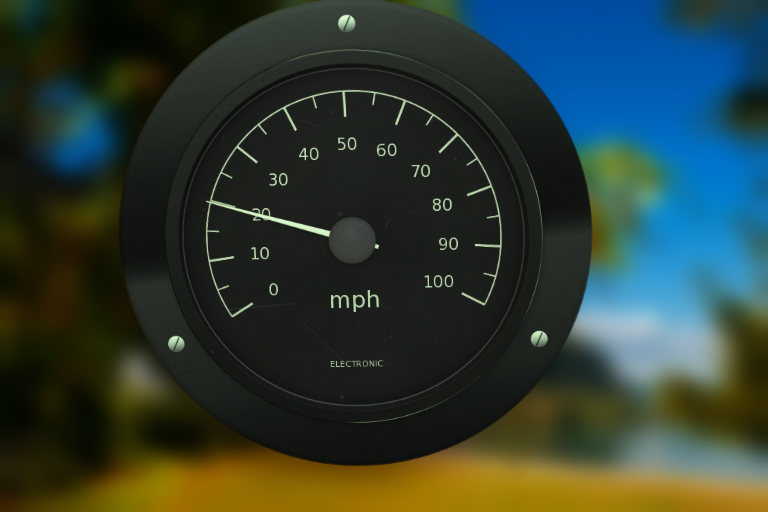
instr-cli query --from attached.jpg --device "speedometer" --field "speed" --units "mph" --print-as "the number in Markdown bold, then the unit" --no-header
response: **20** mph
